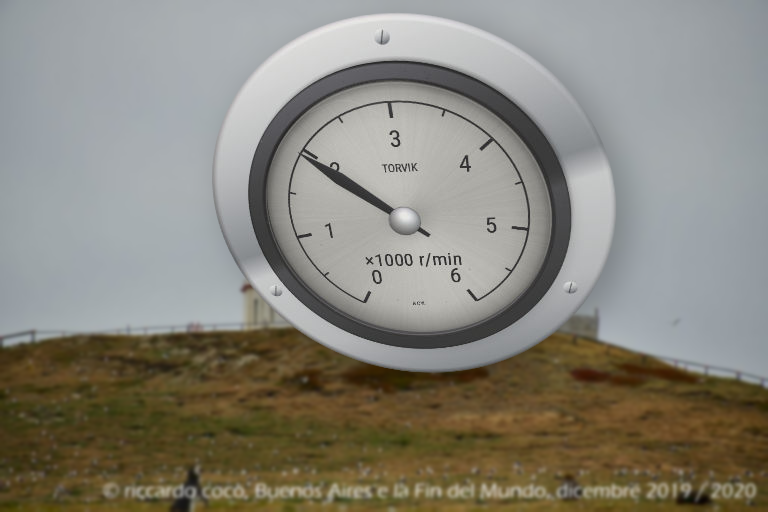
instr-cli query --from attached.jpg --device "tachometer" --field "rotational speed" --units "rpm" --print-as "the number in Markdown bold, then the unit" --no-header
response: **2000** rpm
